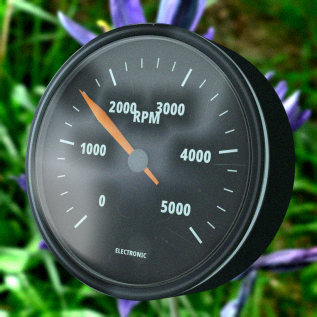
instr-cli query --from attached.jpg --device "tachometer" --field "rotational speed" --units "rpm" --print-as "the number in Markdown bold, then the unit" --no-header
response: **1600** rpm
